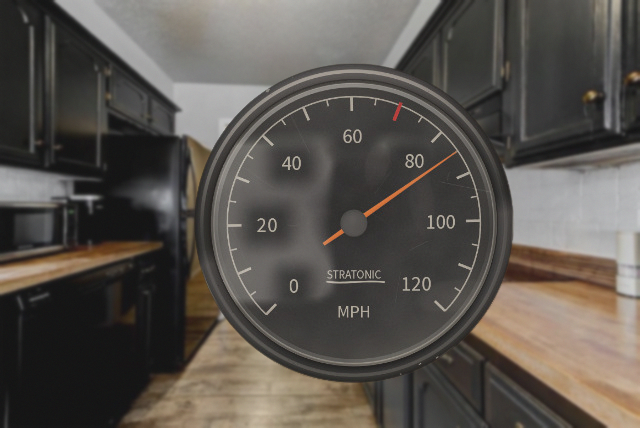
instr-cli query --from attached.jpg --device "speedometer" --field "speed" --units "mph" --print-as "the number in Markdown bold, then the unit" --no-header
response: **85** mph
